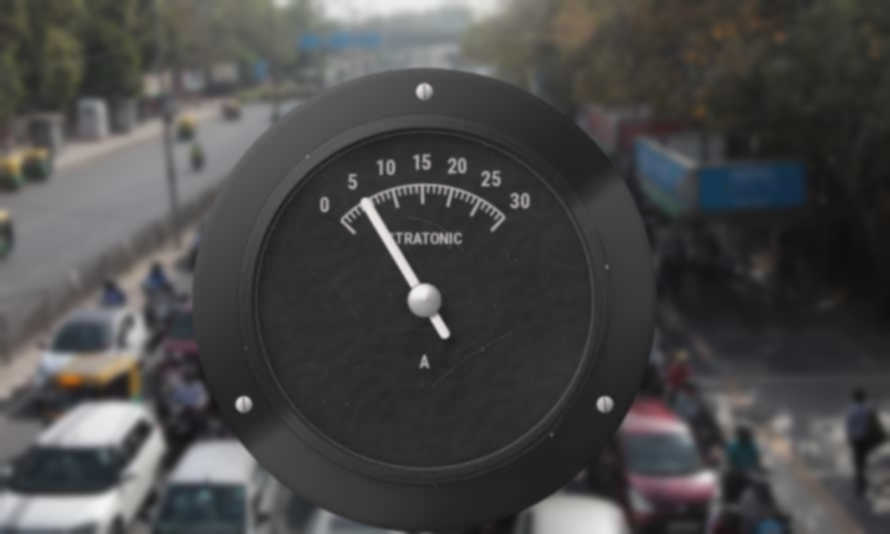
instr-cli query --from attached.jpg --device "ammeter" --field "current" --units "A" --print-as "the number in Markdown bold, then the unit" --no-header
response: **5** A
